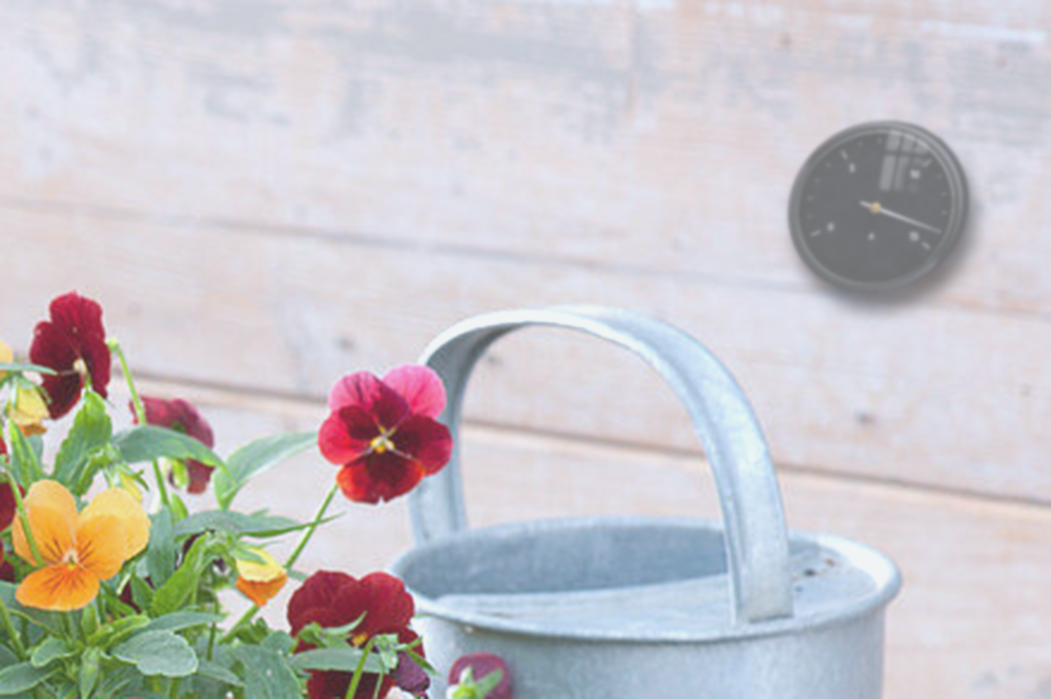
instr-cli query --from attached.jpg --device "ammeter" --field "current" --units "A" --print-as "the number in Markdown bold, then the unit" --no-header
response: **14** A
